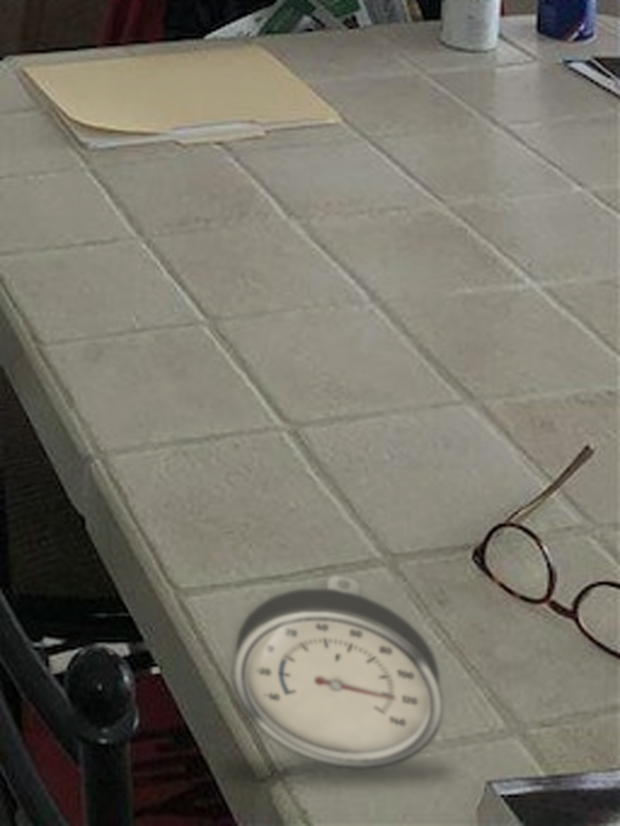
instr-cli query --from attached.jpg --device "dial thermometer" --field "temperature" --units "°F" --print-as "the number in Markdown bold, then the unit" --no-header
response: **120** °F
